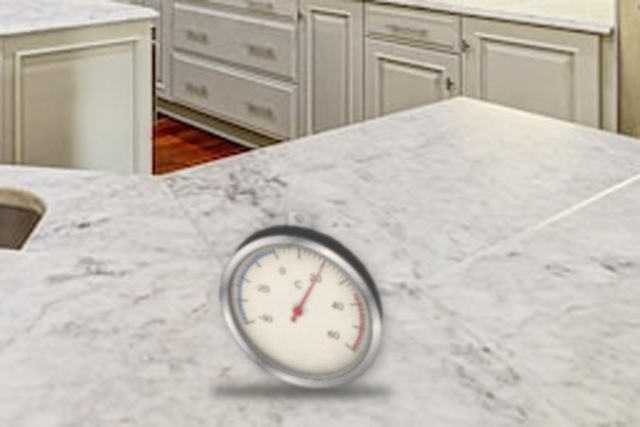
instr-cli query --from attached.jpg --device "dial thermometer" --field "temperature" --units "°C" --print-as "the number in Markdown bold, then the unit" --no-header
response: **20** °C
